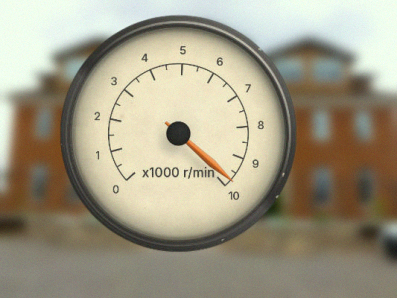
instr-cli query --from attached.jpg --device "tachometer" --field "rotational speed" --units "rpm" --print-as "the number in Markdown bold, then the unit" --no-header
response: **9750** rpm
